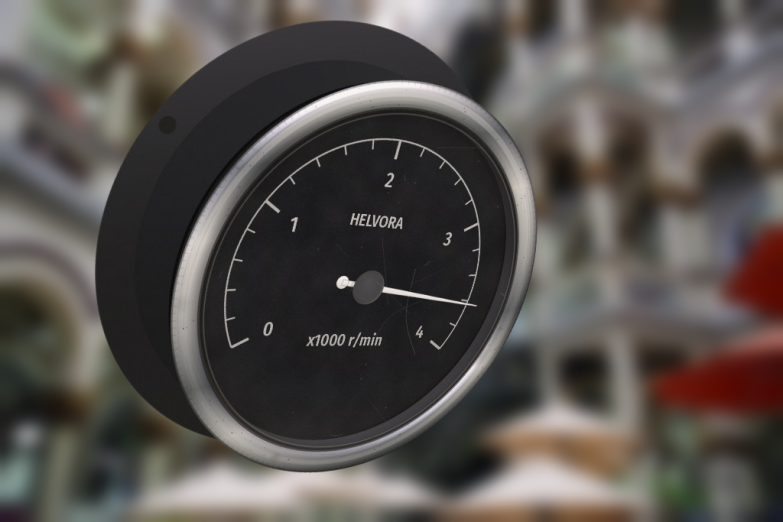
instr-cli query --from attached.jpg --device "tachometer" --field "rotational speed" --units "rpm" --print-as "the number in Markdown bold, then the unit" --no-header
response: **3600** rpm
